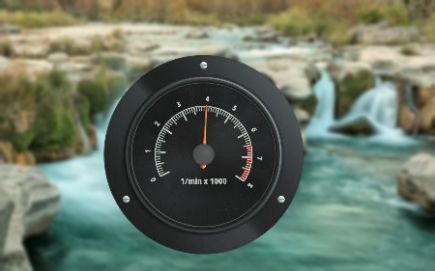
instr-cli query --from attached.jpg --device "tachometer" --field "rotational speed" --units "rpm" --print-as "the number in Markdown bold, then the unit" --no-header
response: **4000** rpm
